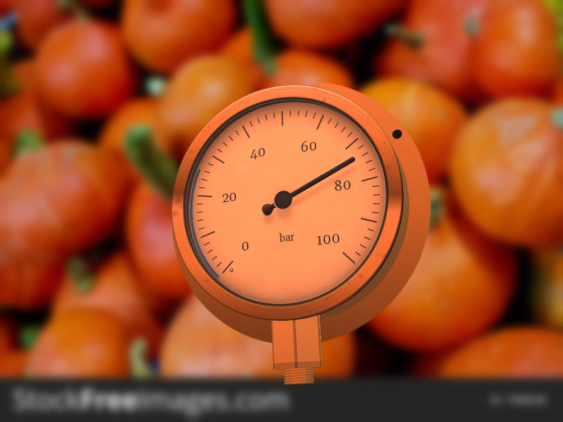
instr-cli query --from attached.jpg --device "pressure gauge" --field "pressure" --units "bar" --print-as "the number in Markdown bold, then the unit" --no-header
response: **74** bar
